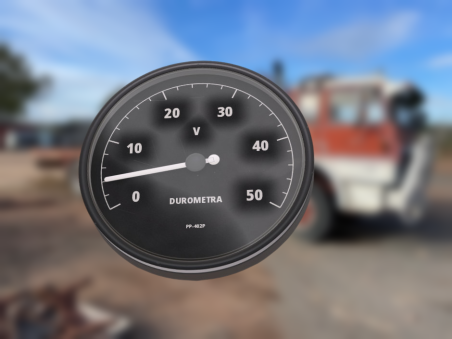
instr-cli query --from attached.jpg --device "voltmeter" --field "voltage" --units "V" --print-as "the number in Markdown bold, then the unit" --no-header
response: **4** V
